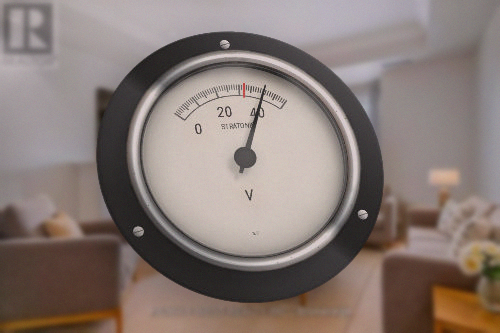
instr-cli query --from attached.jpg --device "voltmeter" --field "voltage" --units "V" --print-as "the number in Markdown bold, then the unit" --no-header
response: **40** V
